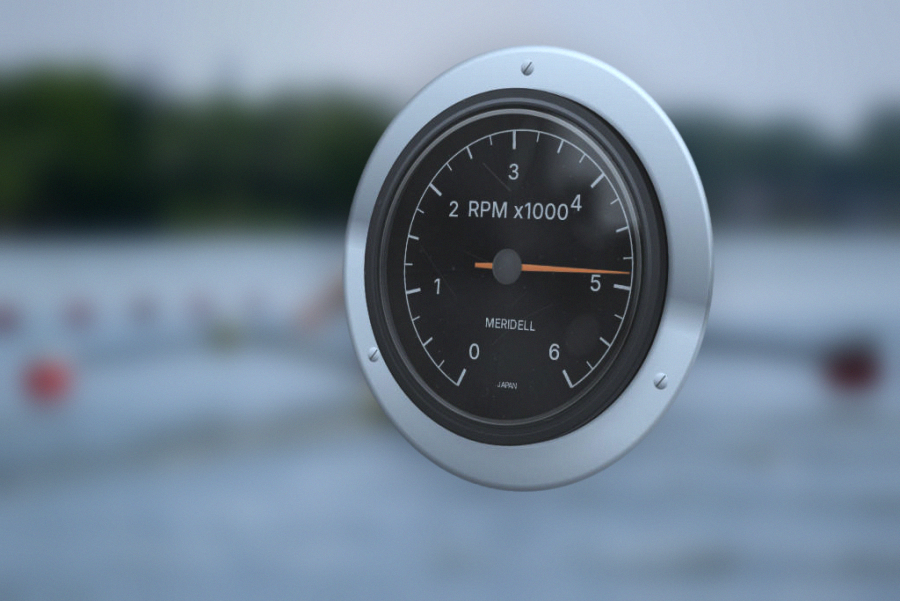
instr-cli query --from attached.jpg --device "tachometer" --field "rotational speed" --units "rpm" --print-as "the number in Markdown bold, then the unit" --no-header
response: **4875** rpm
